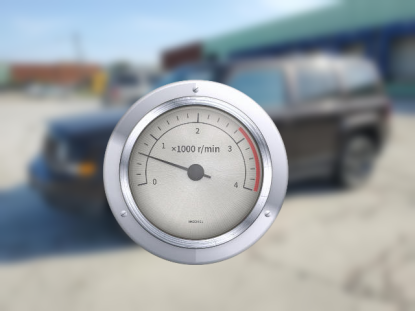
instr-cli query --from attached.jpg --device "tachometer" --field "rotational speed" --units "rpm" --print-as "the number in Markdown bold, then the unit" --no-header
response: **600** rpm
